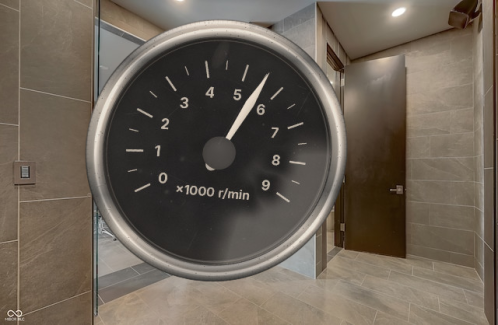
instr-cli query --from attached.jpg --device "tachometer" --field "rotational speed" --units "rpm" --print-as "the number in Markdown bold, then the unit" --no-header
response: **5500** rpm
